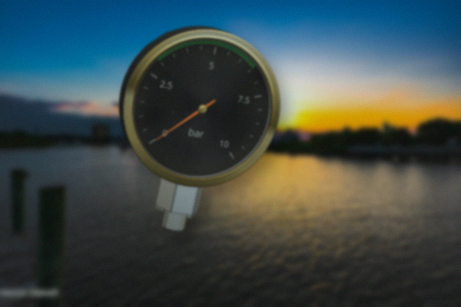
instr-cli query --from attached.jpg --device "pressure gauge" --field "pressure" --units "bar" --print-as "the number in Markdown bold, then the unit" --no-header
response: **0** bar
